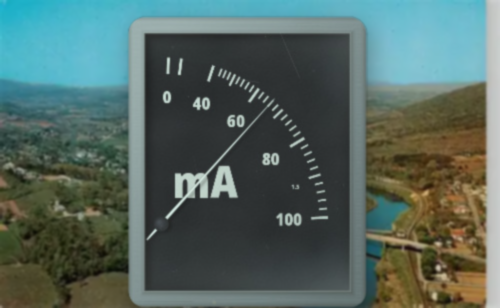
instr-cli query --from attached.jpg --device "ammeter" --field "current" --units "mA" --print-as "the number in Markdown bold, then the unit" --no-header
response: **66** mA
